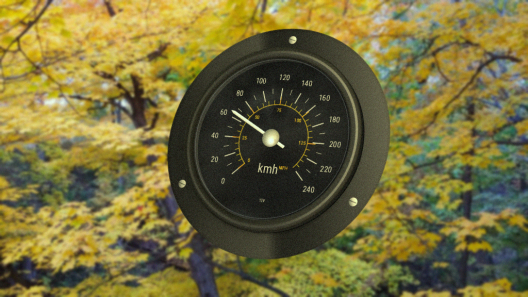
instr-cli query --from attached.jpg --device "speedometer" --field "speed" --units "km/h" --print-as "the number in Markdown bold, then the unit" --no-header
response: **65** km/h
